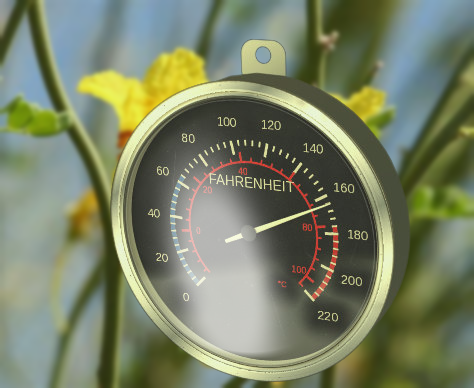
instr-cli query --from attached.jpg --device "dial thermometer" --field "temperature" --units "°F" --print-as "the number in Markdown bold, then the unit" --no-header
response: **164** °F
